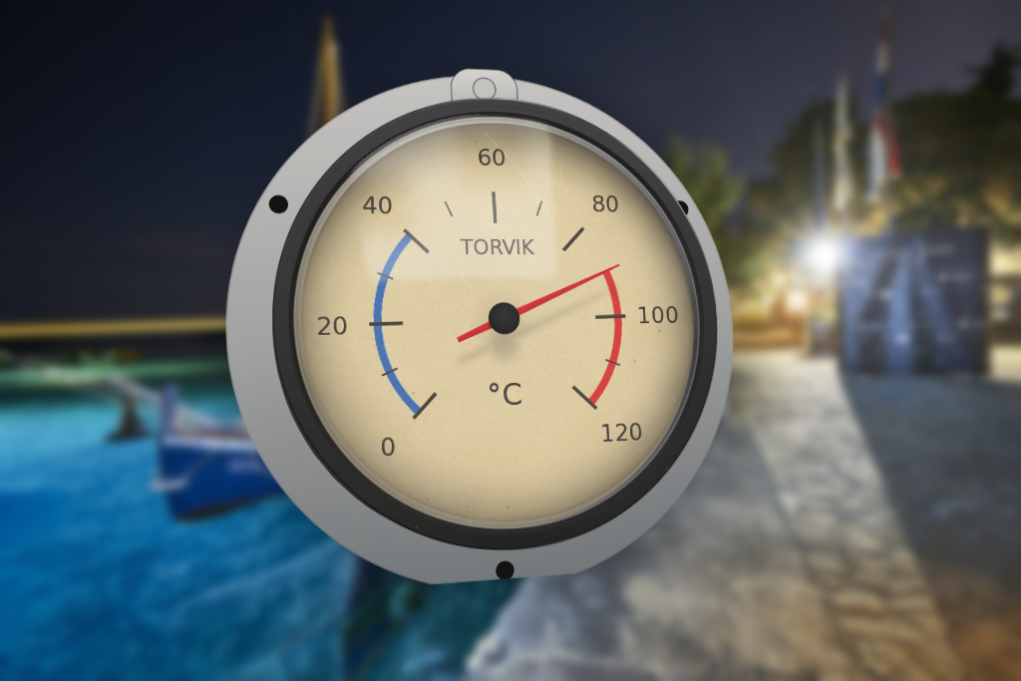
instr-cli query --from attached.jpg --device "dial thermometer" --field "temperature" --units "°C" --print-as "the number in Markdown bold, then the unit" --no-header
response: **90** °C
